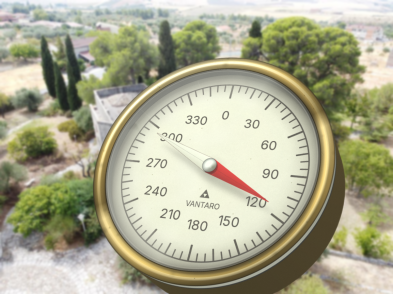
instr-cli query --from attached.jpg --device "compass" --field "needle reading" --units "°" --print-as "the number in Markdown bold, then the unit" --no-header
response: **115** °
